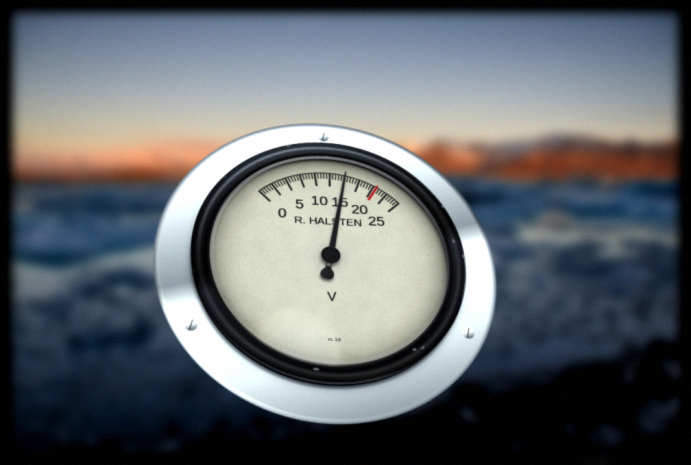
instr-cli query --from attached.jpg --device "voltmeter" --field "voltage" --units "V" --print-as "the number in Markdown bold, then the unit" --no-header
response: **15** V
